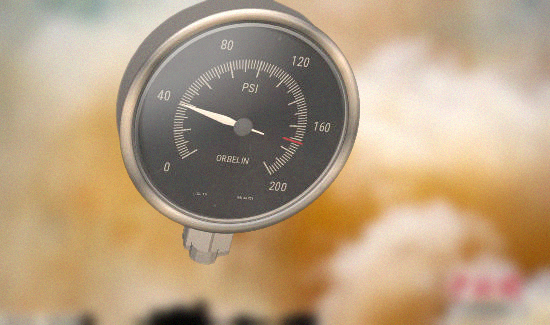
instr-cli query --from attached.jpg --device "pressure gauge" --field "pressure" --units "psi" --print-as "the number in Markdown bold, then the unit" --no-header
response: **40** psi
